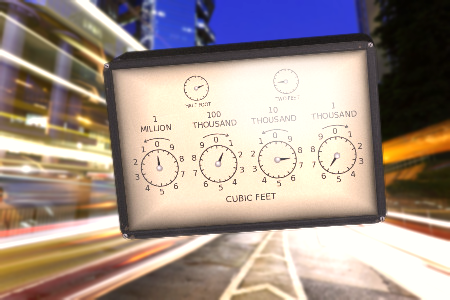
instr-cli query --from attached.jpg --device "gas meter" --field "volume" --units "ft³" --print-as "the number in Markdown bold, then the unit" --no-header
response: **7600** ft³
